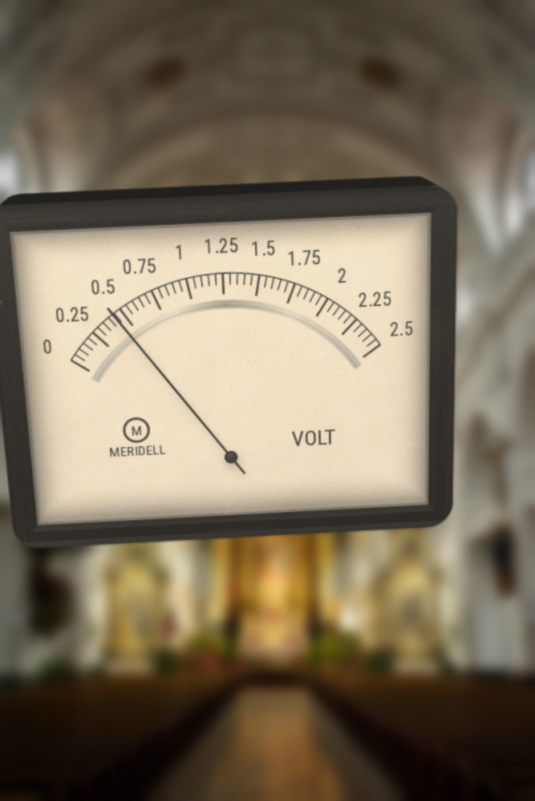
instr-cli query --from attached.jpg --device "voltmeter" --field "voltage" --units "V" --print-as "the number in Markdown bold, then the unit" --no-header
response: **0.45** V
